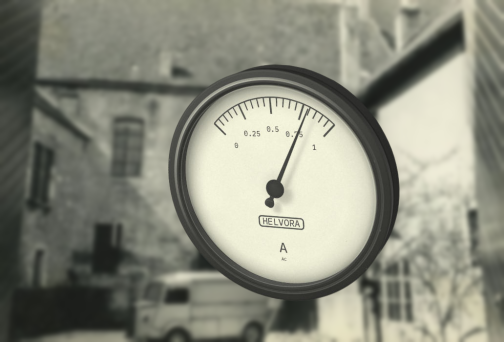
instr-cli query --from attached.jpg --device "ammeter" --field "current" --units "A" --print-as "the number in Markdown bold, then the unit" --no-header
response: **0.8** A
